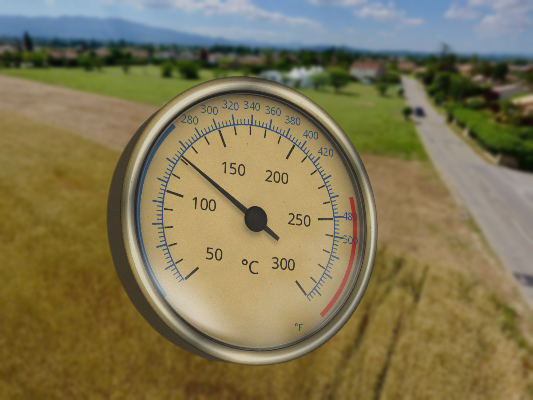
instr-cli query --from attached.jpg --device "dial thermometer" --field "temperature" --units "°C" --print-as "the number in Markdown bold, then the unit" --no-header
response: **120** °C
